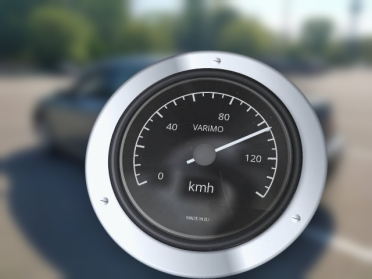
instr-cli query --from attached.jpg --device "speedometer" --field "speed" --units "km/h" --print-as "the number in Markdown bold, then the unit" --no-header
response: **105** km/h
